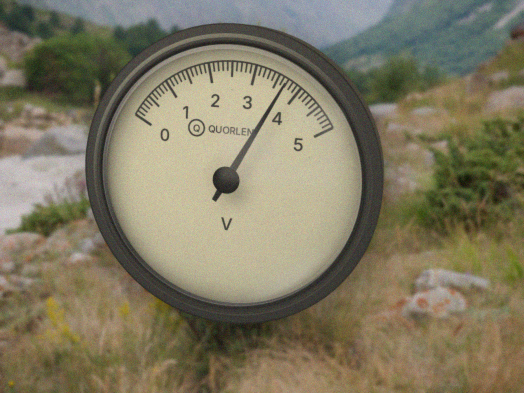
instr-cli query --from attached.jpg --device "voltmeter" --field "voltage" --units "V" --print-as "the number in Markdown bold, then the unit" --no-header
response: **3.7** V
